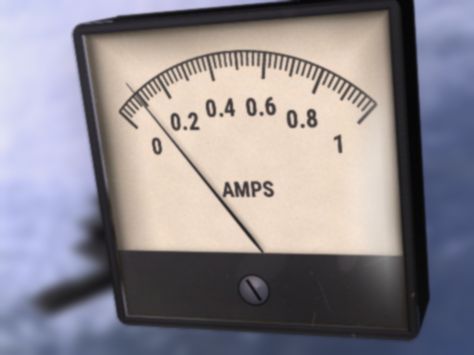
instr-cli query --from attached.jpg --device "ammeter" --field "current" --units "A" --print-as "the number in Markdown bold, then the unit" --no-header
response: **0.1** A
